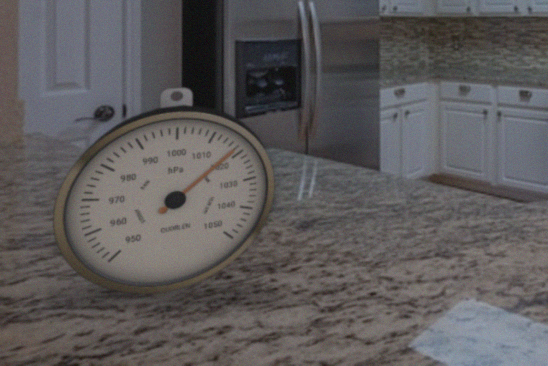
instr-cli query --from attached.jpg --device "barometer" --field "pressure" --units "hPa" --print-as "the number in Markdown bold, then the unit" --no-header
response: **1018** hPa
